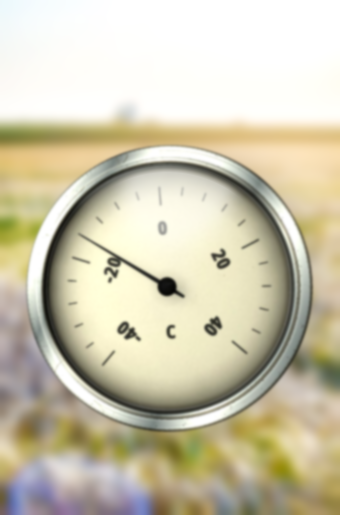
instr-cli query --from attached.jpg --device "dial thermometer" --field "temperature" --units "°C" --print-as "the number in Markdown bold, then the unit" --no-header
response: **-16** °C
